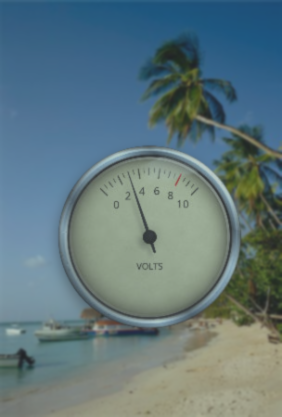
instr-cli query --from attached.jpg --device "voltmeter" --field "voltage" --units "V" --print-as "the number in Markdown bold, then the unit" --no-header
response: **3** V
